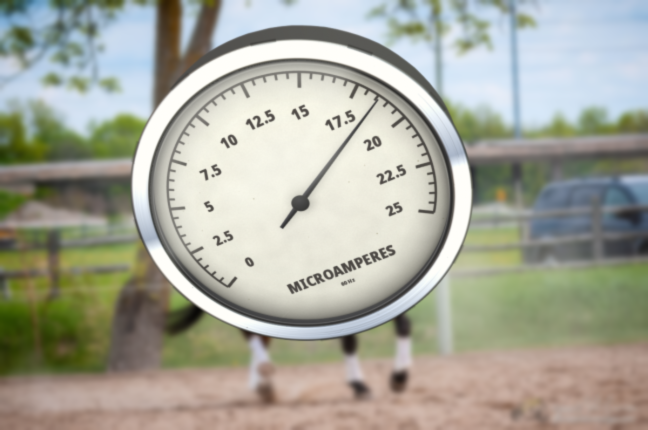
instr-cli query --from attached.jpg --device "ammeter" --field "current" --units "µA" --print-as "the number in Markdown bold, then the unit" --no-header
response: **18.5** µA
